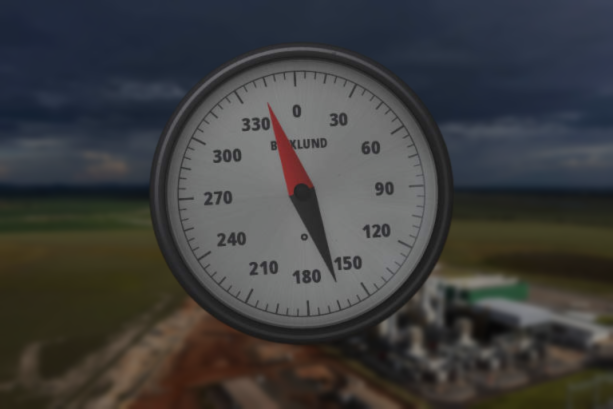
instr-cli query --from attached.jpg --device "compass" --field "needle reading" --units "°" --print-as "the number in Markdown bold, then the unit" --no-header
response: **342.5** °
